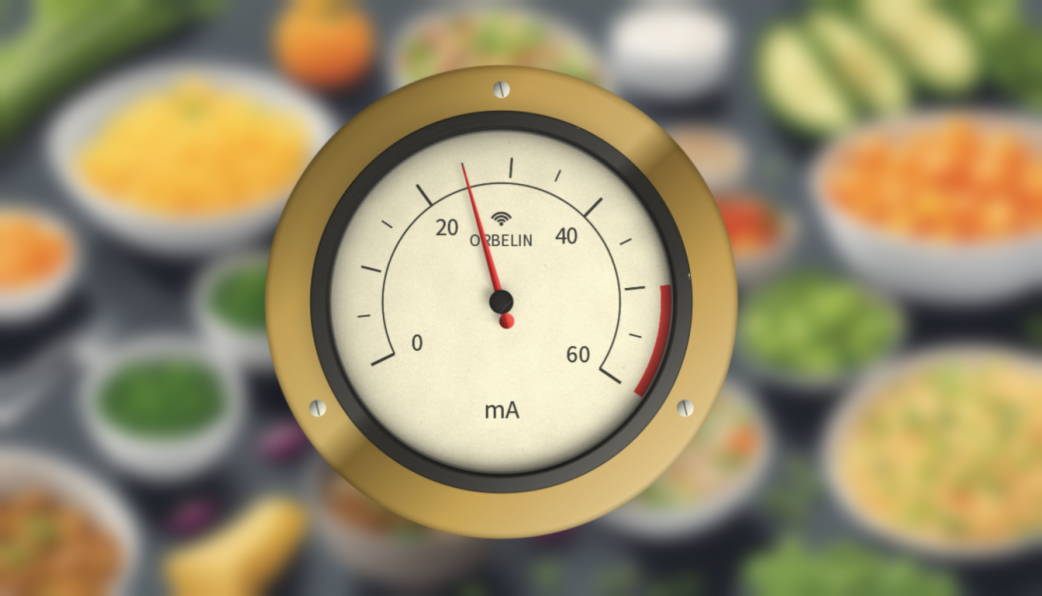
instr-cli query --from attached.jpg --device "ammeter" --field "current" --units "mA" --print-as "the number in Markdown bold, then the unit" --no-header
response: **25** mA
